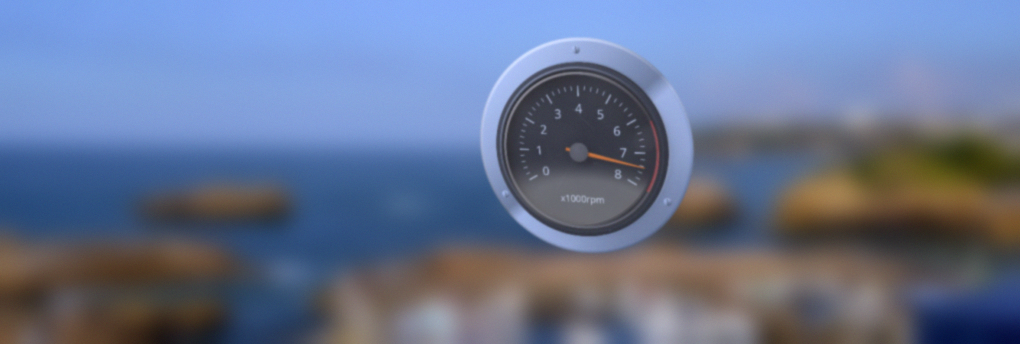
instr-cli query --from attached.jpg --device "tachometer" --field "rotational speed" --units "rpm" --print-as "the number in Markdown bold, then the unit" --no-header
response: **7400** rpm
